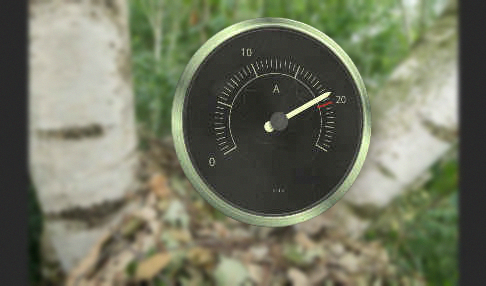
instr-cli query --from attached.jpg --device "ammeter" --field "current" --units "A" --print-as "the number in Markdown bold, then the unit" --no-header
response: **19** A
